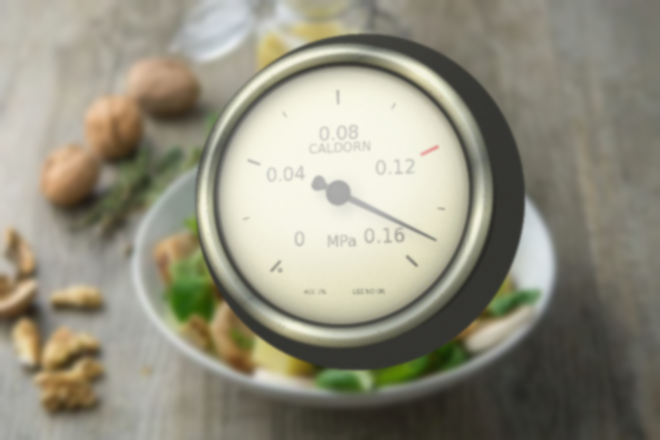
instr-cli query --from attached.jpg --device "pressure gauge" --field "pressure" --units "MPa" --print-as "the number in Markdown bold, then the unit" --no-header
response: **0.15** MPa
